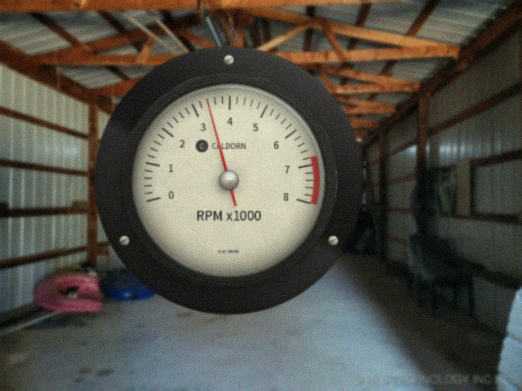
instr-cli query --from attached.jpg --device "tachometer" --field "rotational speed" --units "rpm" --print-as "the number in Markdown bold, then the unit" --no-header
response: **3400** rpm
